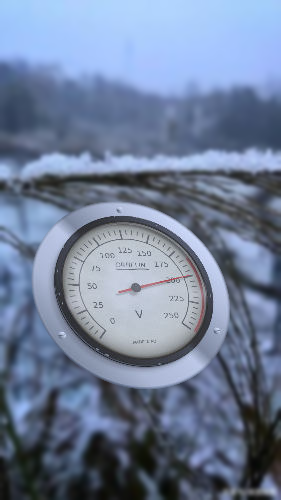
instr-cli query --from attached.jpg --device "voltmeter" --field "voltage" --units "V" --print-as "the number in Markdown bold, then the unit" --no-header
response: **200** V
